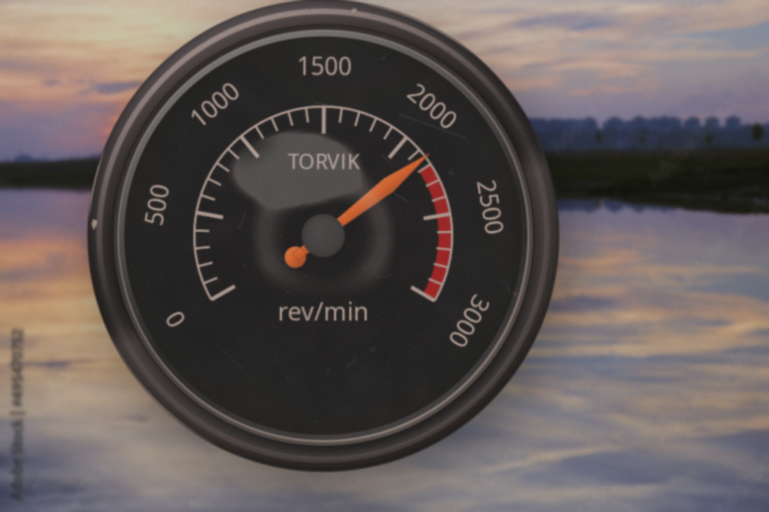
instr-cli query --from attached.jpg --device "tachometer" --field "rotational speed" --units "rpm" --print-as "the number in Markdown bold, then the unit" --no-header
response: **2150** rpm
